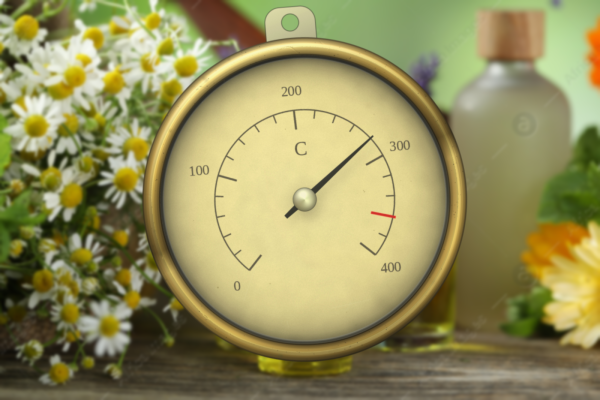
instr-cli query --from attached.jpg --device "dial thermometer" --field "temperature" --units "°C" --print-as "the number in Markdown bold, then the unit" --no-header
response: **280** °C
